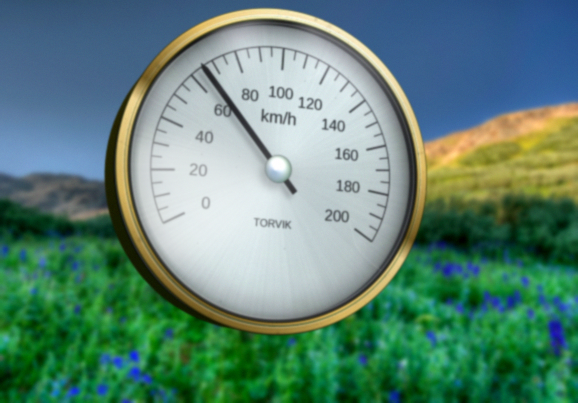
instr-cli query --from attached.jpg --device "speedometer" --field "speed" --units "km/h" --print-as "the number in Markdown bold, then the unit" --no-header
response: **65** km/h
